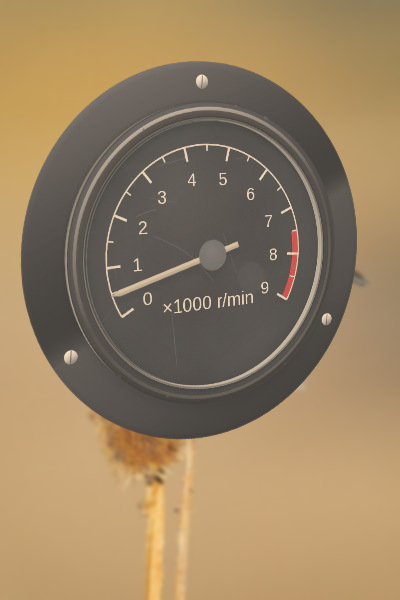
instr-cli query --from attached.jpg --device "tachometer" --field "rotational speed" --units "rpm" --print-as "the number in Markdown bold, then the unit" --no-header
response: **500** rpm
